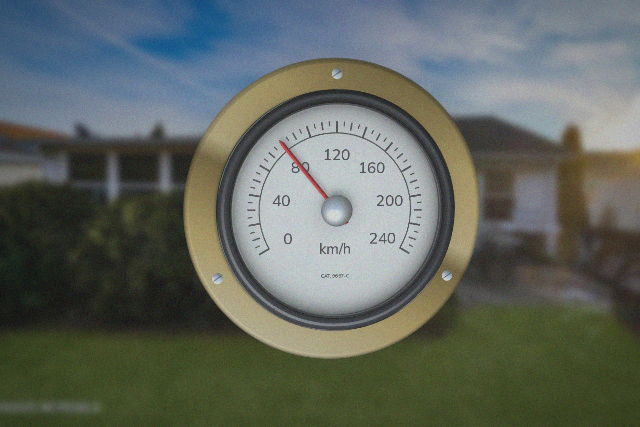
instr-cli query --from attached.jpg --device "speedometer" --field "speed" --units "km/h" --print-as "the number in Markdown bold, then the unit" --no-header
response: **80** km/h
